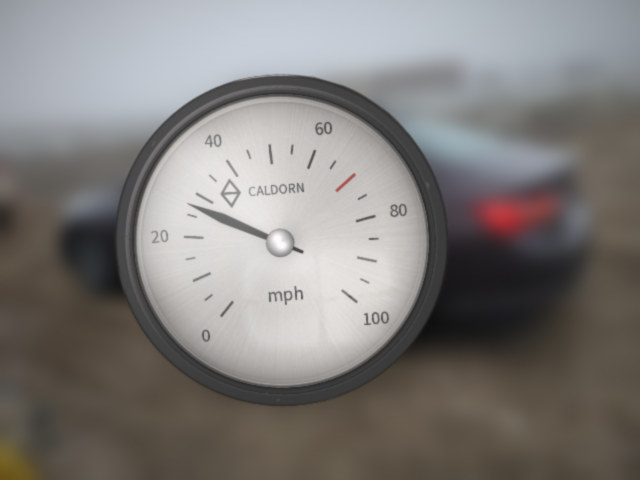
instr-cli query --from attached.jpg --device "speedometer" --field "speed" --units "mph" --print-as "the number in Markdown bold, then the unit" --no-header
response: **27.5** mph
